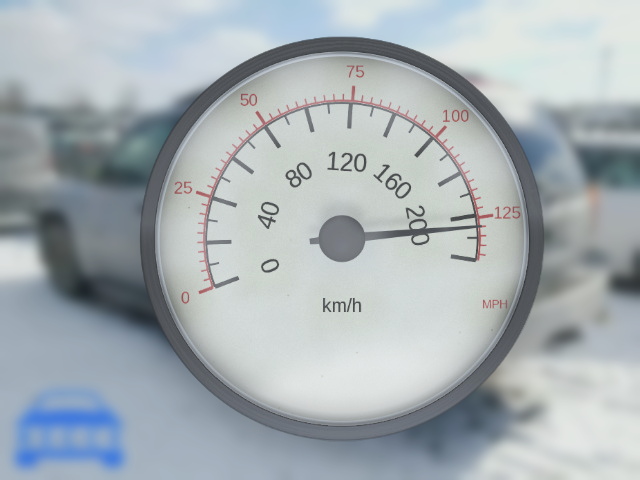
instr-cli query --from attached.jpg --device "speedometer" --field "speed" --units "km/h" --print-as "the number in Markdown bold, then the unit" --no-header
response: **205** km/h
